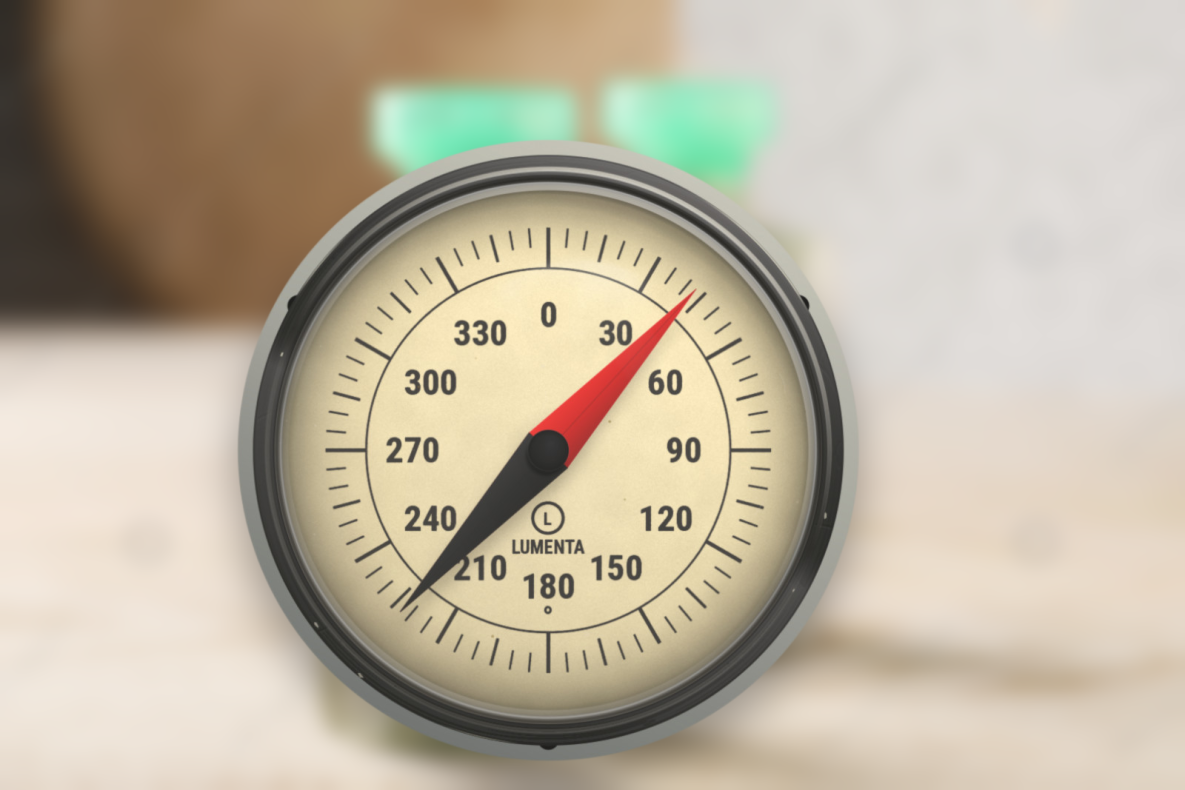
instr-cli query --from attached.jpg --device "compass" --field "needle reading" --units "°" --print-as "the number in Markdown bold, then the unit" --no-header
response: **42.5** °
